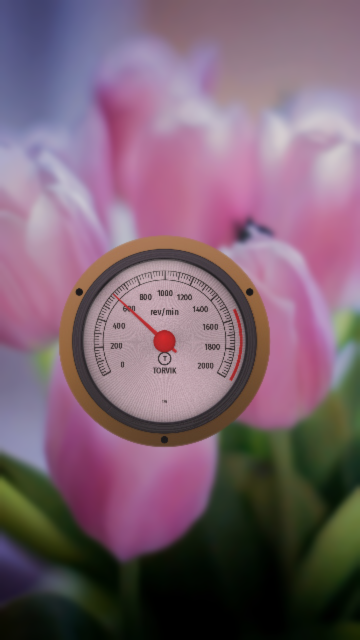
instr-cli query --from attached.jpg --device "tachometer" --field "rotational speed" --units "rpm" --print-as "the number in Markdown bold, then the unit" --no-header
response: **600** rpm
